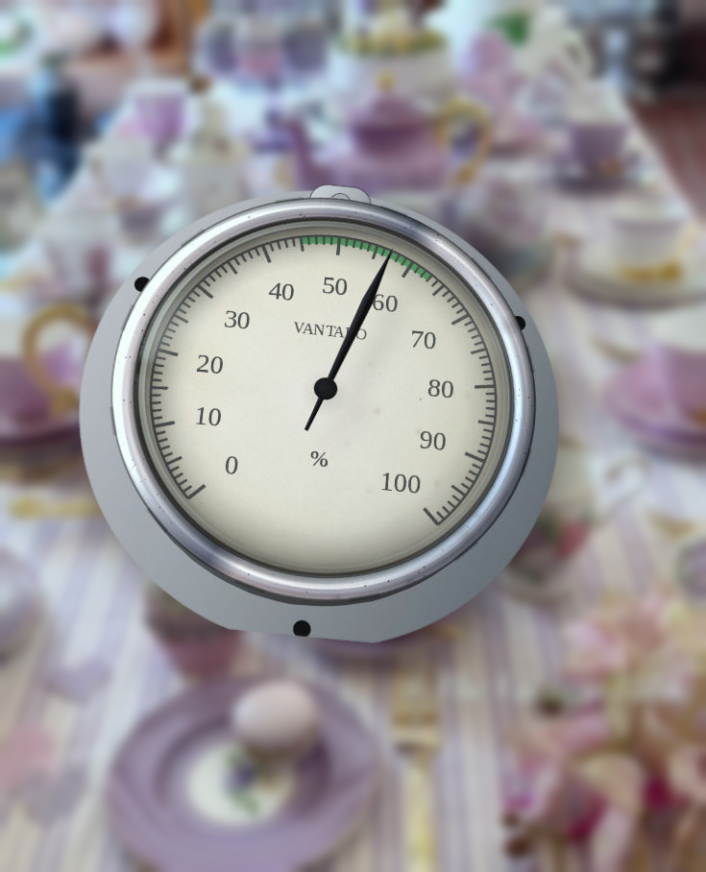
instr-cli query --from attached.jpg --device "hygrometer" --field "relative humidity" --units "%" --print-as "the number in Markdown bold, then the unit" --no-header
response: **57** %
